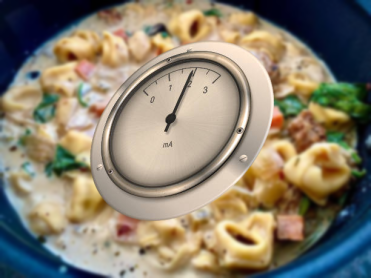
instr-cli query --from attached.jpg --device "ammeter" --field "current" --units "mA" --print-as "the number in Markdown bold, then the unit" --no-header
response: **2** mA
